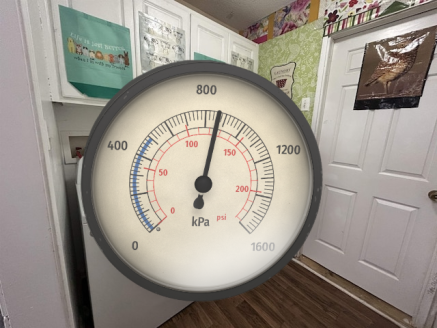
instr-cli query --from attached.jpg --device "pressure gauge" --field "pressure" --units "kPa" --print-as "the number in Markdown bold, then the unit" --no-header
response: **860** kPa
